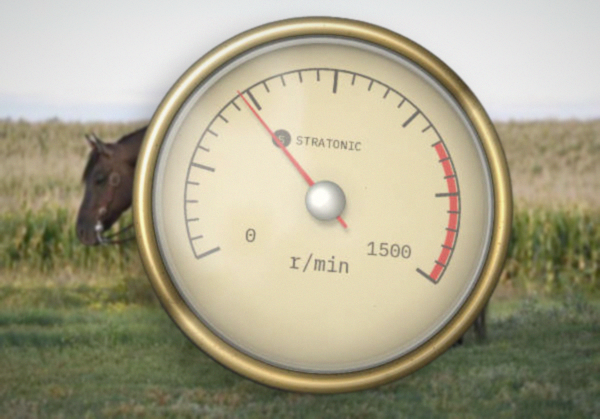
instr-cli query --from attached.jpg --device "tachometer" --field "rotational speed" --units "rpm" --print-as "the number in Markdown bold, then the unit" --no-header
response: **475** rpm
